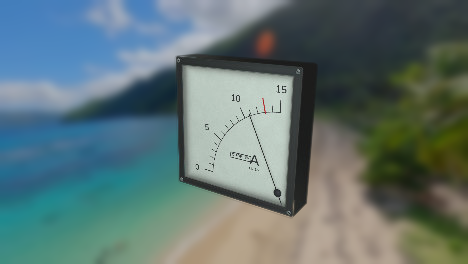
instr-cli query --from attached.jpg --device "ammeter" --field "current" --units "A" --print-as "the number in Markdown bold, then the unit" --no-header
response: **11** A
